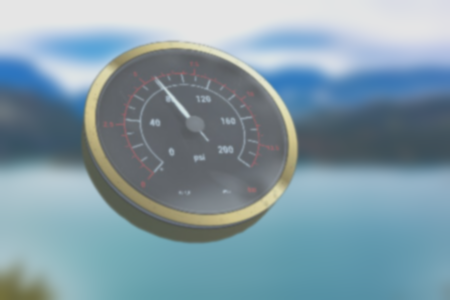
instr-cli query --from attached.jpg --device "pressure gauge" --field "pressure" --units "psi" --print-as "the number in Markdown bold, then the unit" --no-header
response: **80** psi
